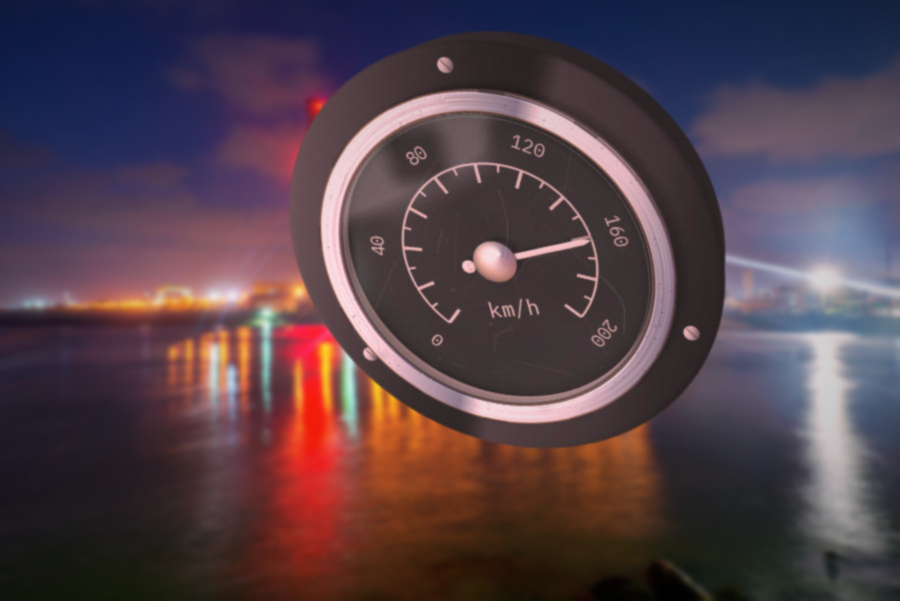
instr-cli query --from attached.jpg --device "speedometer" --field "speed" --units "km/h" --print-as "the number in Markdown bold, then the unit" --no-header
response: **160** km/h
